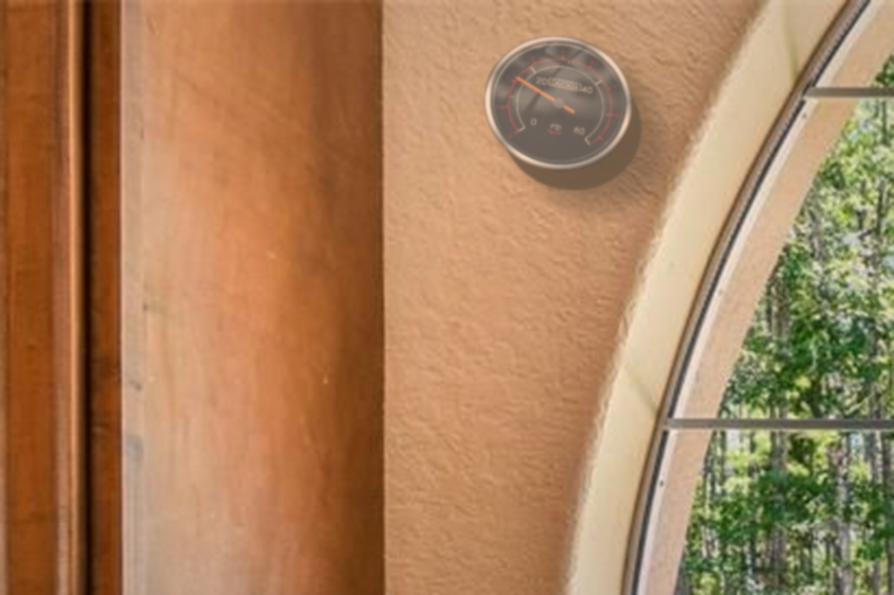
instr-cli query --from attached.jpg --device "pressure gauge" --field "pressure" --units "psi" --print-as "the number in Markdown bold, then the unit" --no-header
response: **15** psi
